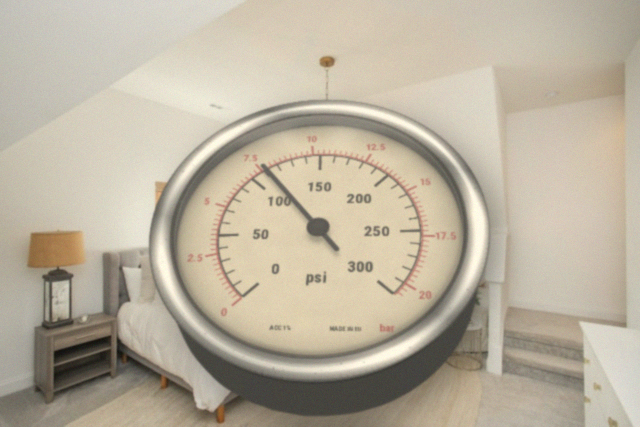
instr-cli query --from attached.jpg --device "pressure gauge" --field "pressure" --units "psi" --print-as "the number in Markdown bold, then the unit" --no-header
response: **110** psi
